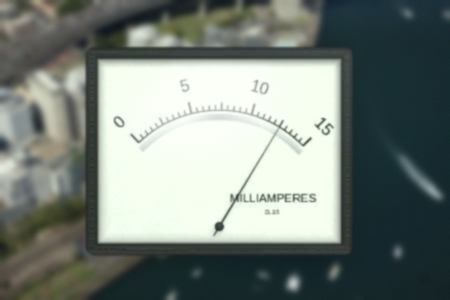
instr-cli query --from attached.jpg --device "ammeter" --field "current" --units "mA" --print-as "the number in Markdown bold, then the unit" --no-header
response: **12.5** mA
